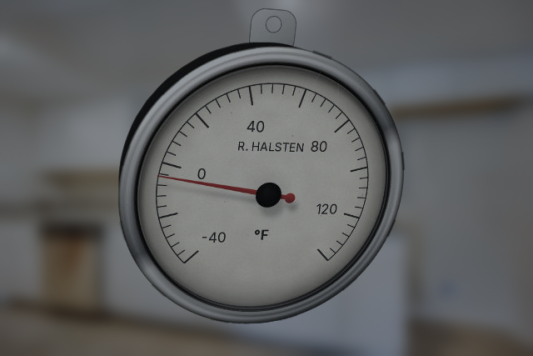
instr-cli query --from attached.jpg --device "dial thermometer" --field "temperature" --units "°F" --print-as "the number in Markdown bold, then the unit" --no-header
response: **-4** °F
